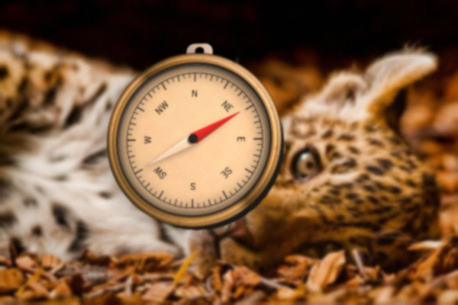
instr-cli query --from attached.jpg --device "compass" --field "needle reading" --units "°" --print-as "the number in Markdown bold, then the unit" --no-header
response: **60** °
